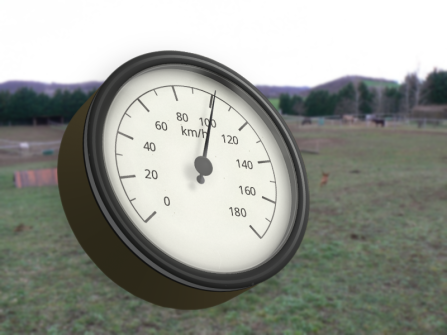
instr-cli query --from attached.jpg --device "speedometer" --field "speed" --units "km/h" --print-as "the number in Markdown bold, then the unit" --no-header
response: **100** km/h
